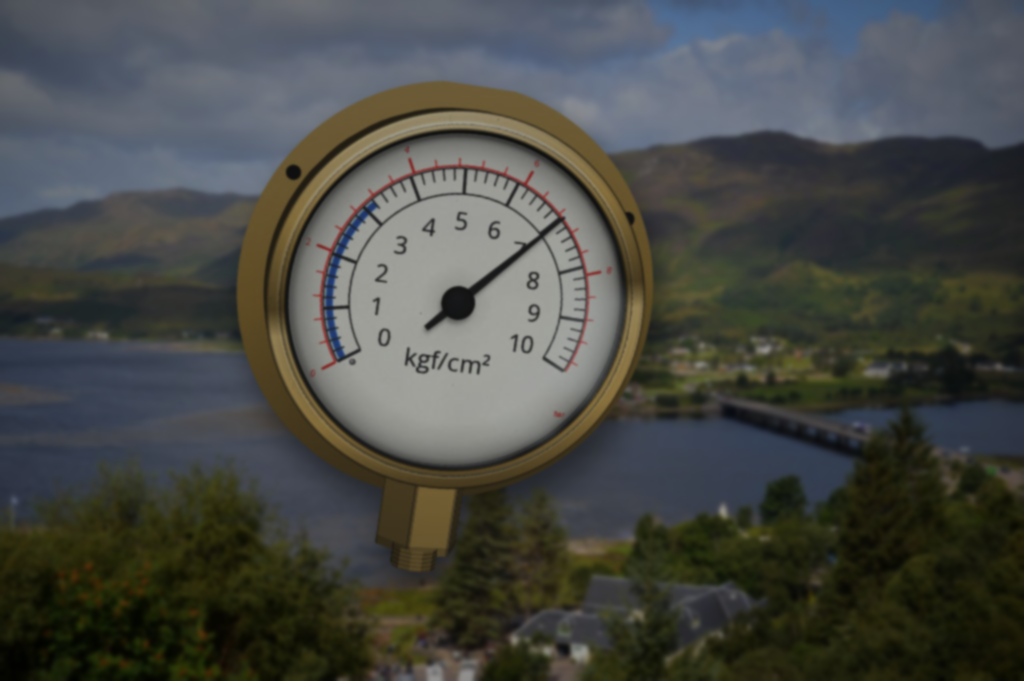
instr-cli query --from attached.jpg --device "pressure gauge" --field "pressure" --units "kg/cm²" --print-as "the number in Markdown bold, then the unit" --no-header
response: **7** kg/cm²
